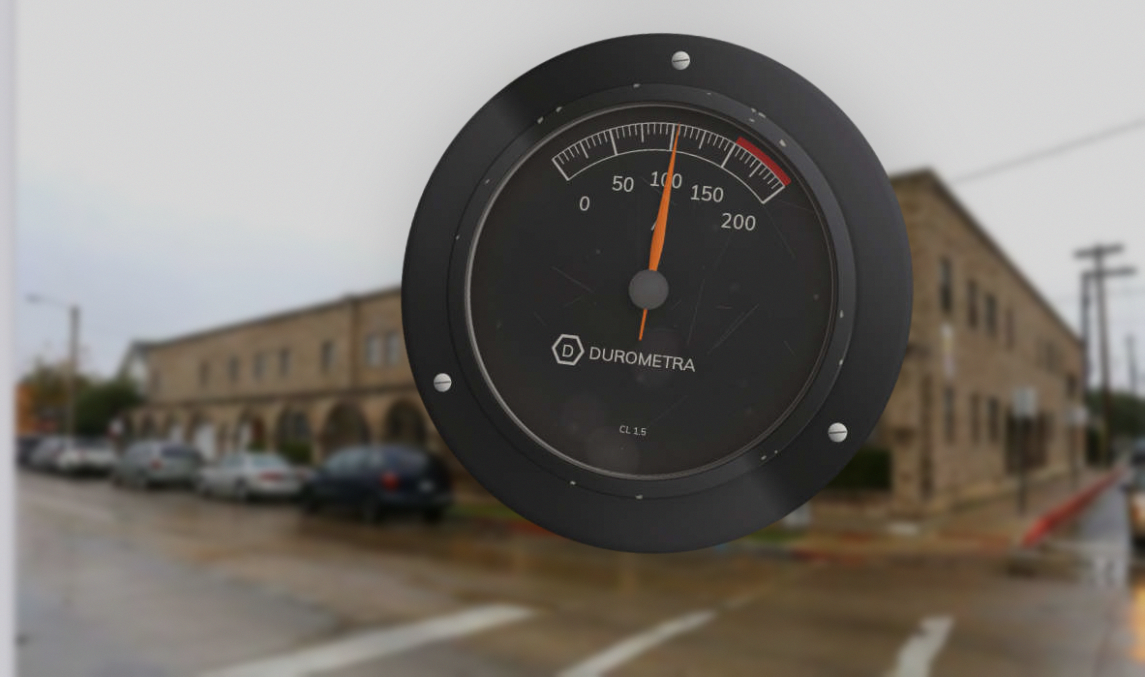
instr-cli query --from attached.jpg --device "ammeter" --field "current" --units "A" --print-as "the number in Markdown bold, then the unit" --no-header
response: **105** A
